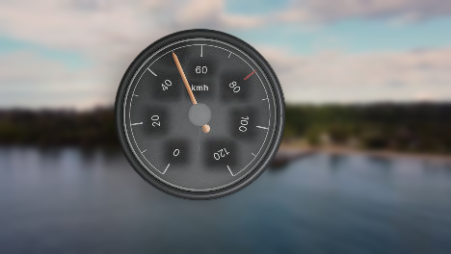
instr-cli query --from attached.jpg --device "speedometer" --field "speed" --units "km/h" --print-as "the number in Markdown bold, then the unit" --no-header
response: **50** km/h
